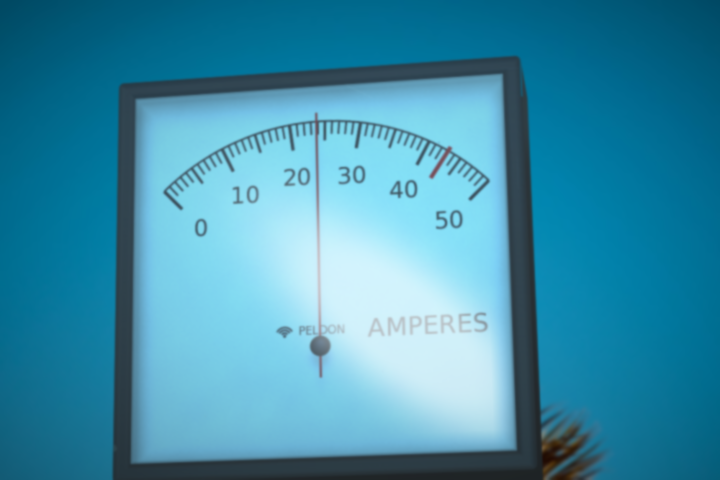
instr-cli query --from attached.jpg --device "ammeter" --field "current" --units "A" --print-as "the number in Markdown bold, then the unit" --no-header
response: **24** A
